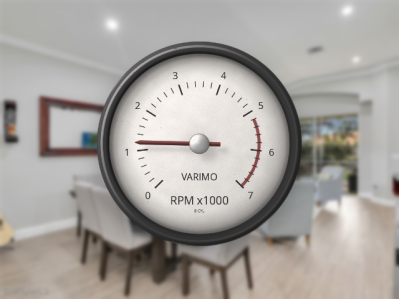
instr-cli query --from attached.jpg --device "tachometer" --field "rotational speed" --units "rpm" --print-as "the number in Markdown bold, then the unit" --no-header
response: **1200** rpm
